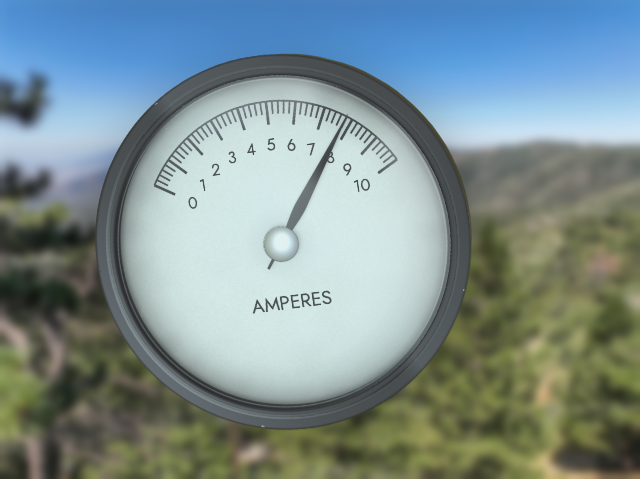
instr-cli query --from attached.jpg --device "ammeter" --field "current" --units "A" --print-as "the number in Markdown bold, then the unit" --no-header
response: **7.8** A
